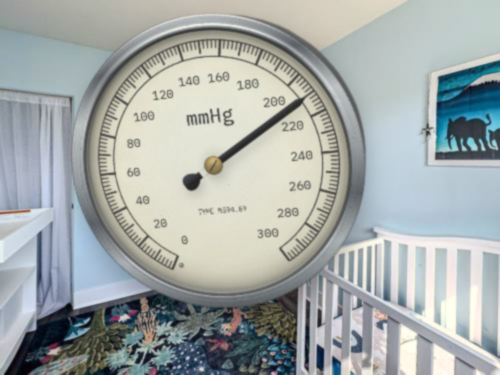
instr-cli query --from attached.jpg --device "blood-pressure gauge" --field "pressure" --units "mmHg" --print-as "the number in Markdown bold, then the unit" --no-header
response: **210** mmHg
